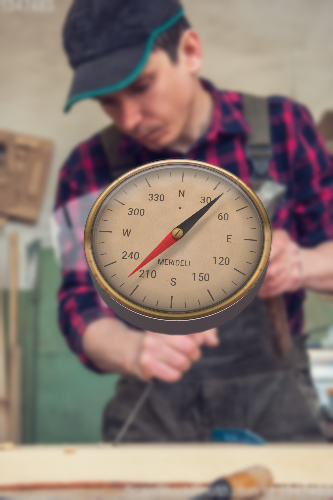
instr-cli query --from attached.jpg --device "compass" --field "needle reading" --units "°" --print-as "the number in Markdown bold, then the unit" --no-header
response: **220** °
